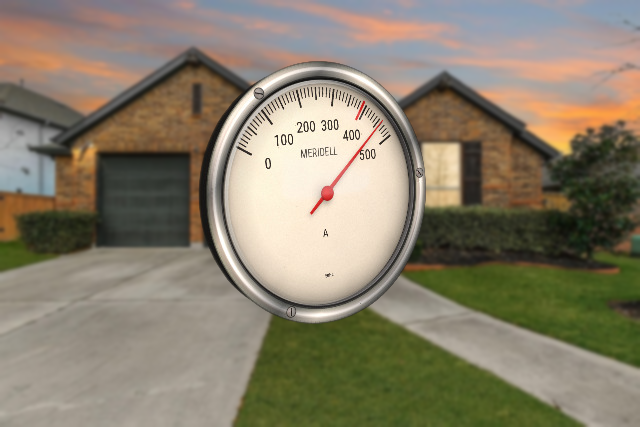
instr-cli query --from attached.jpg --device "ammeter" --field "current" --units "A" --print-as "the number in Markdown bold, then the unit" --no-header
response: **450** A
